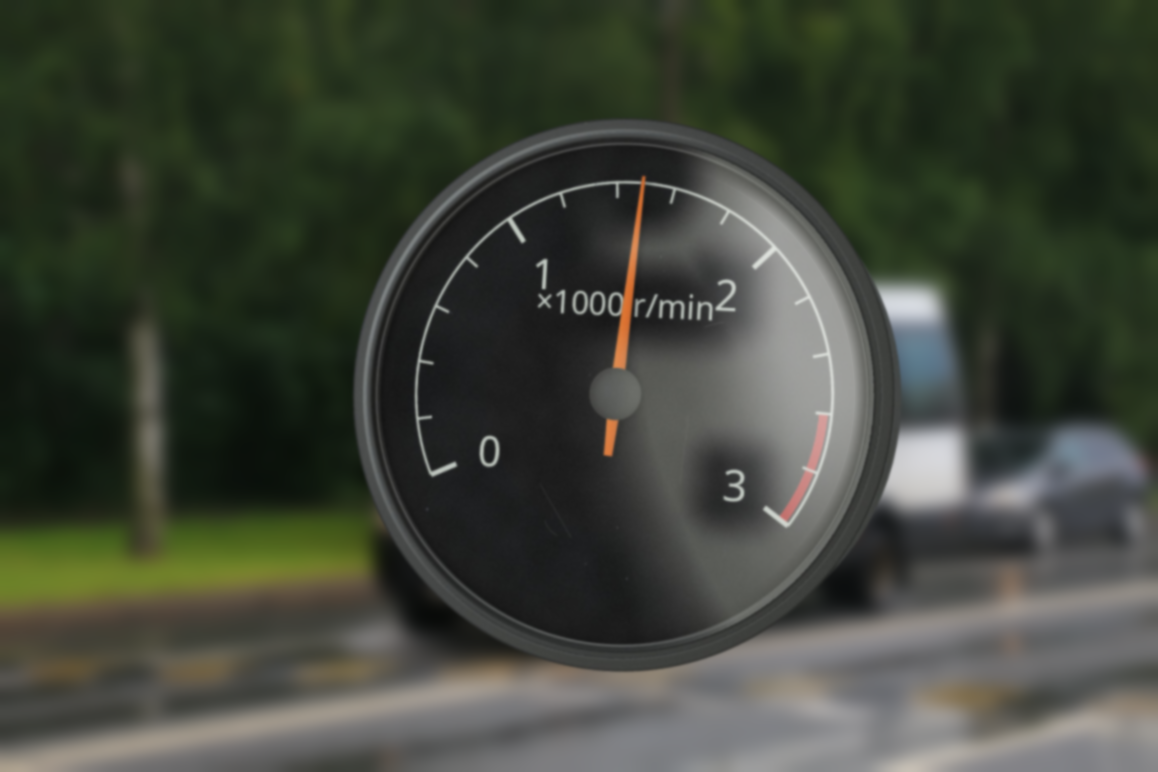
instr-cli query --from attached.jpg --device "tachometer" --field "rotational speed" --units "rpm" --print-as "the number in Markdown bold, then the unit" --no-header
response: **1500** rpm
